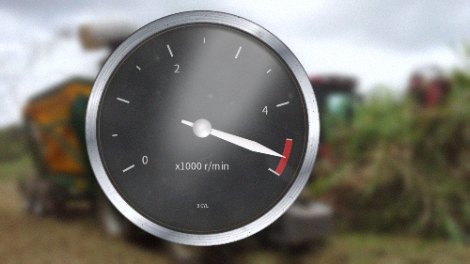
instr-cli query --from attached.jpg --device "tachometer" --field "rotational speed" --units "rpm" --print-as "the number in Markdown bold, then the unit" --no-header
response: **4750** rpm
